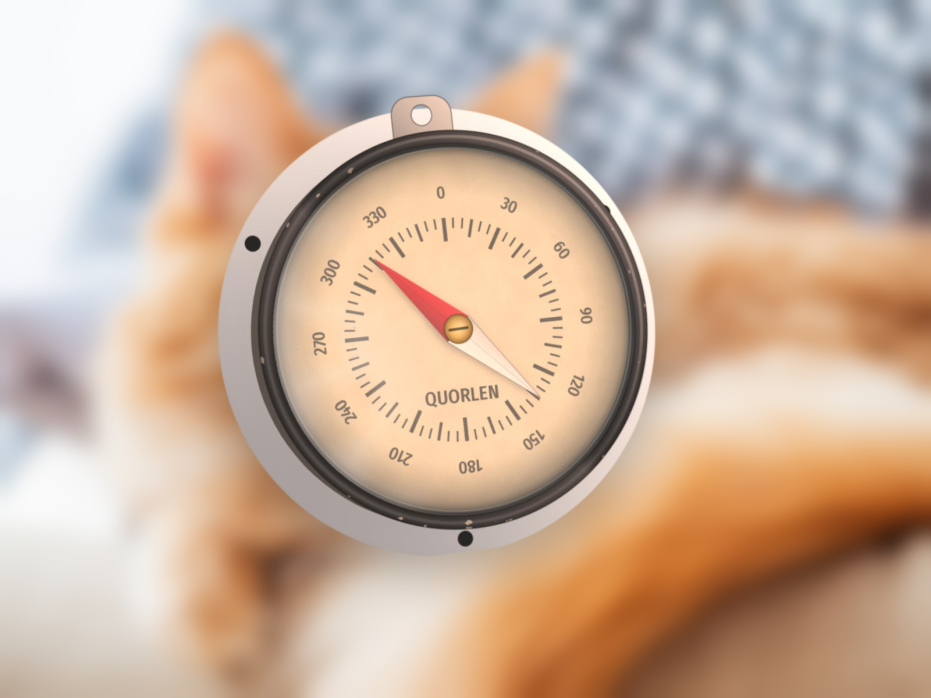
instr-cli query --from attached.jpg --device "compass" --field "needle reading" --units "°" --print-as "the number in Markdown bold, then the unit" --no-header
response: **315** °
